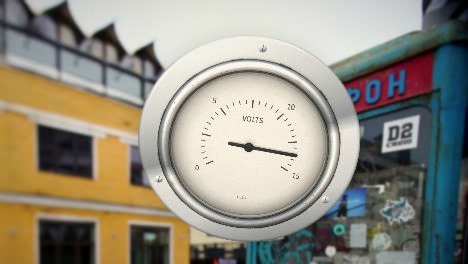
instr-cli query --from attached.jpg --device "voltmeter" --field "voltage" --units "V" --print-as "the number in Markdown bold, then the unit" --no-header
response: **13.5** V
